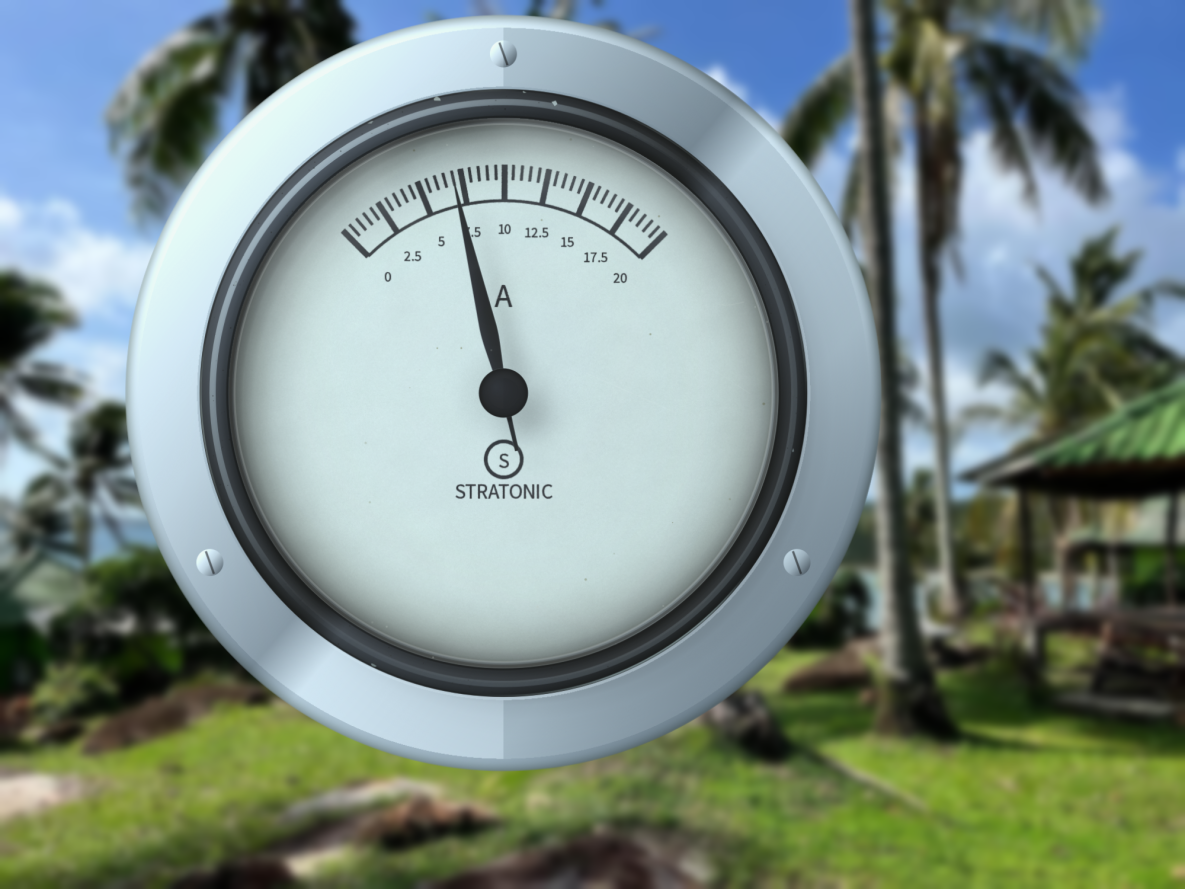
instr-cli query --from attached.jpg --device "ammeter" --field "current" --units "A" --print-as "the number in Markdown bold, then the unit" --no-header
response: **7** A
